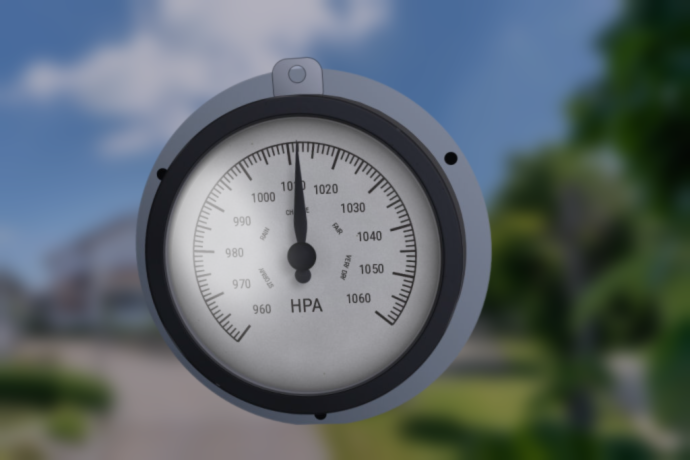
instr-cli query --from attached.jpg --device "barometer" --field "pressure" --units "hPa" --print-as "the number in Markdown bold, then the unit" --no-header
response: **1012** hPa
